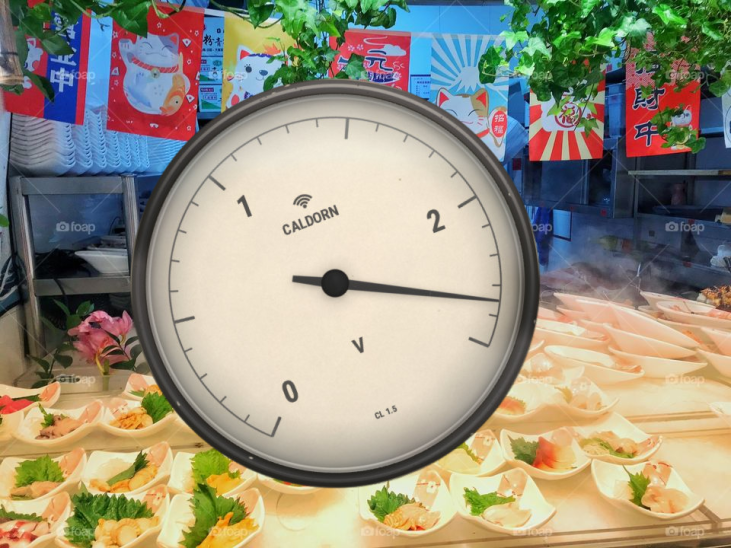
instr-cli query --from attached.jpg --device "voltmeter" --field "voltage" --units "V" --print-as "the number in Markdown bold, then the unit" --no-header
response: **2.35** V
